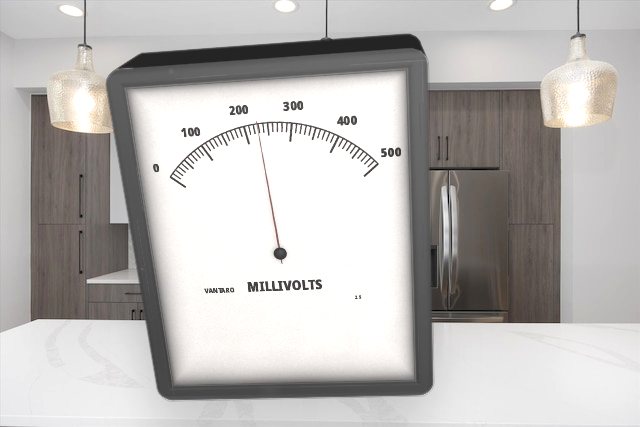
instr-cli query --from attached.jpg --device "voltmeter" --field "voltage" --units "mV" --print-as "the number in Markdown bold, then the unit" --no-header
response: **230** mV
